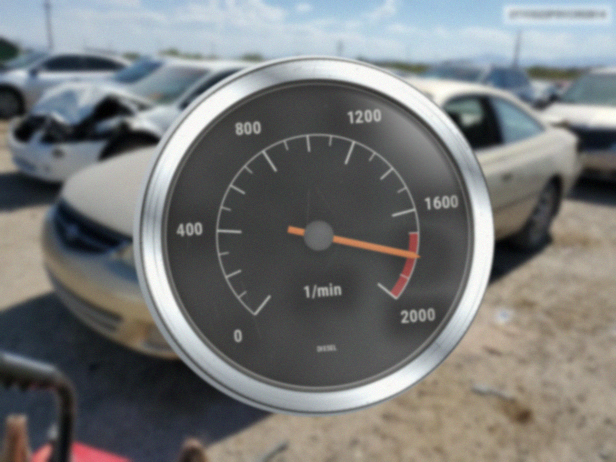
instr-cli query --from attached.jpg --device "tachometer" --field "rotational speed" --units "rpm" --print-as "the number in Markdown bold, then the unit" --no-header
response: **1800** rpm
